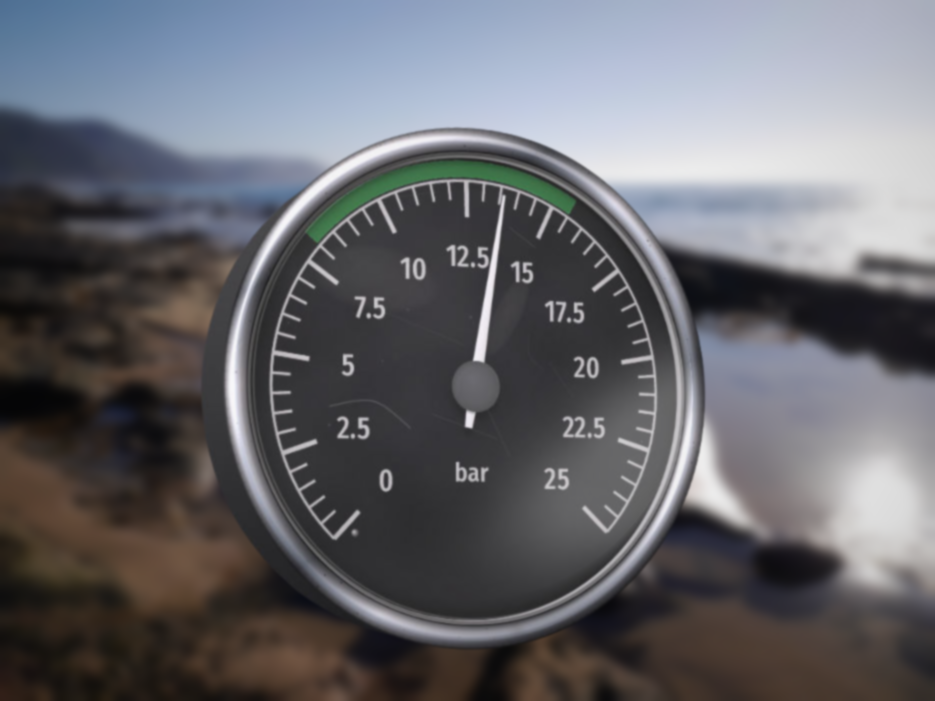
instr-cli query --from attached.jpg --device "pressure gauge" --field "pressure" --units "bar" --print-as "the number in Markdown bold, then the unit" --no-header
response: **13.5** bar
